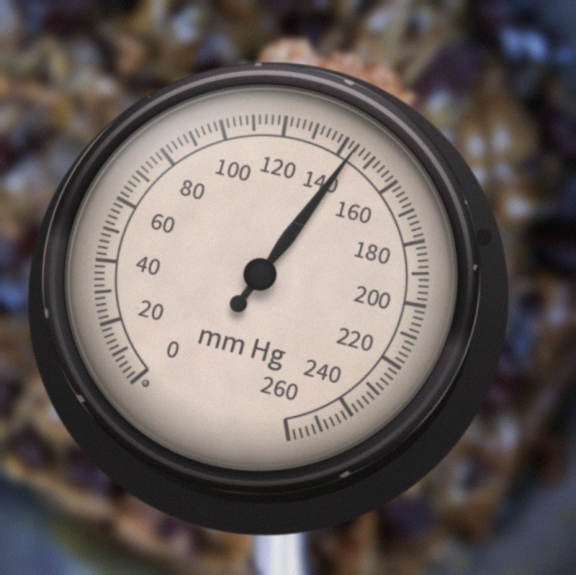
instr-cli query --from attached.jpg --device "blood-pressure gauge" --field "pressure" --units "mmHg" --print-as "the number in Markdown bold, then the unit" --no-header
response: **144** mmHg
